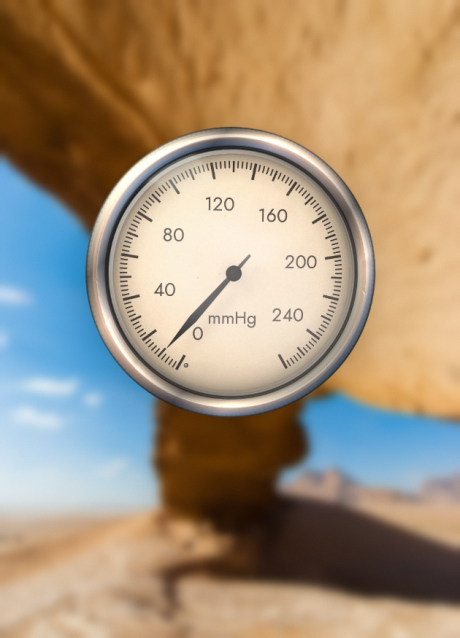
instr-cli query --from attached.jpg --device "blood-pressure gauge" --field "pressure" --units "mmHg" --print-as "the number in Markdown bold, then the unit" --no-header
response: **10** mmHg
